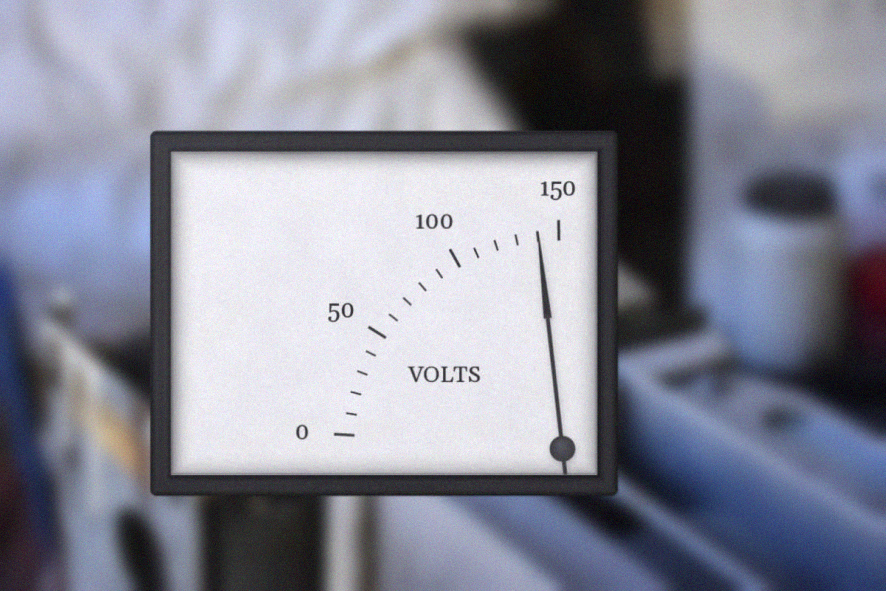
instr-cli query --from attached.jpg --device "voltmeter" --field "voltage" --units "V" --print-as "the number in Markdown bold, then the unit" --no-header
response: **140** V
